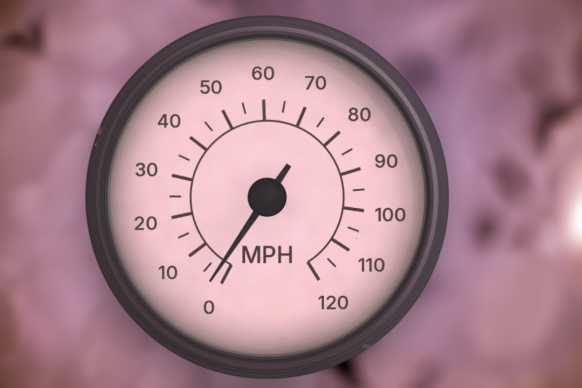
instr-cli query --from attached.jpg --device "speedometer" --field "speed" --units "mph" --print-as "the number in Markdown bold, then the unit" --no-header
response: **2.5** mph
